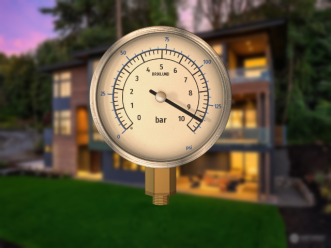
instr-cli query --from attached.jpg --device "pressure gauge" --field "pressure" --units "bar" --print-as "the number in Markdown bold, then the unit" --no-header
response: **9.4** bar
